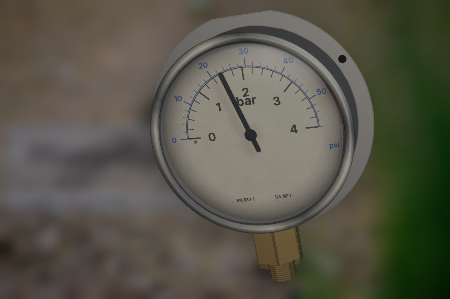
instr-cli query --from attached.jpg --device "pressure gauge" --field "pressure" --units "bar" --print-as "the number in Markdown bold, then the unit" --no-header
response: **1.6** bar
